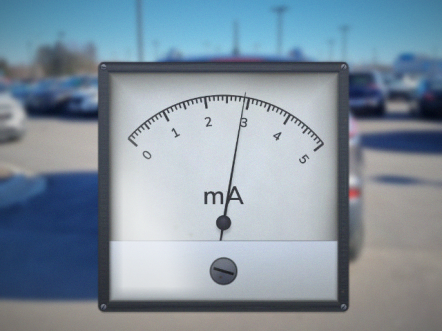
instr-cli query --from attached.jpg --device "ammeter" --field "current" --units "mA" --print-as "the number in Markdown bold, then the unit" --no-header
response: **2.9** mA
